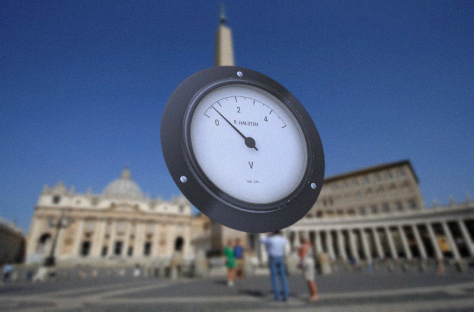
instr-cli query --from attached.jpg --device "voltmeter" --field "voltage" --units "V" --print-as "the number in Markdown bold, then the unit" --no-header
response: **0.5** V
